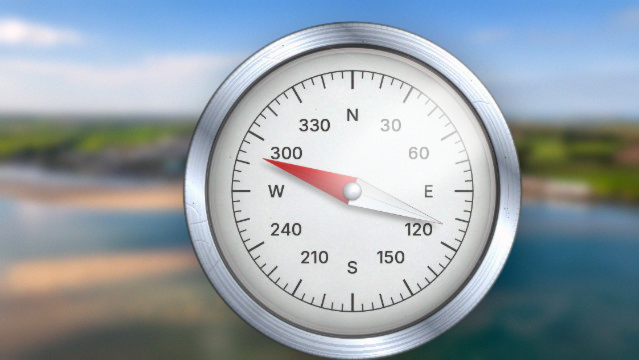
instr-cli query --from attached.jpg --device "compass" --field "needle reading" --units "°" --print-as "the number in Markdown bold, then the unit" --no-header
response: **290** °
